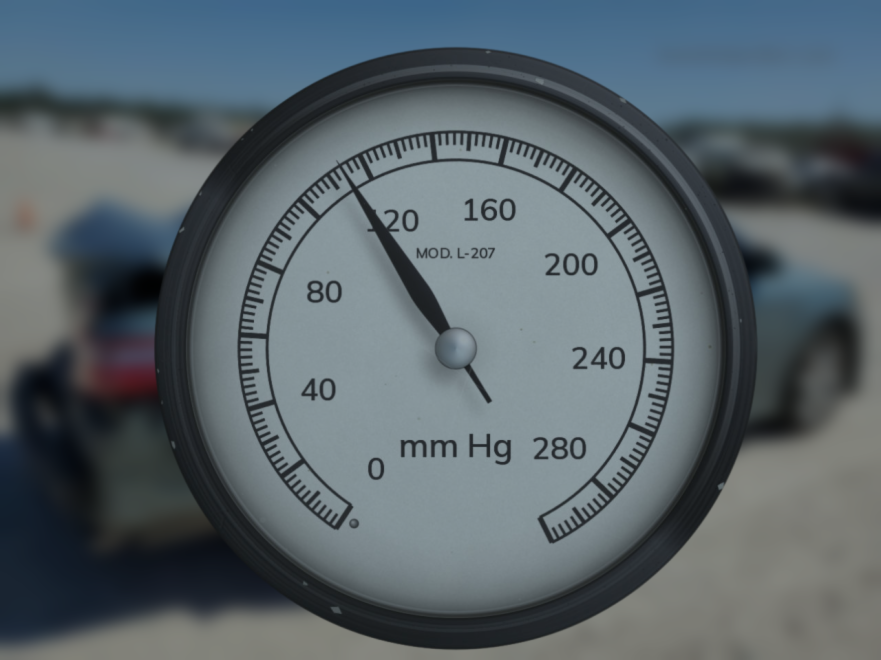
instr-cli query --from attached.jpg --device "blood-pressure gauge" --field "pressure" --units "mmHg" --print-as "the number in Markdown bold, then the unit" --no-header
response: **114** mmHg
